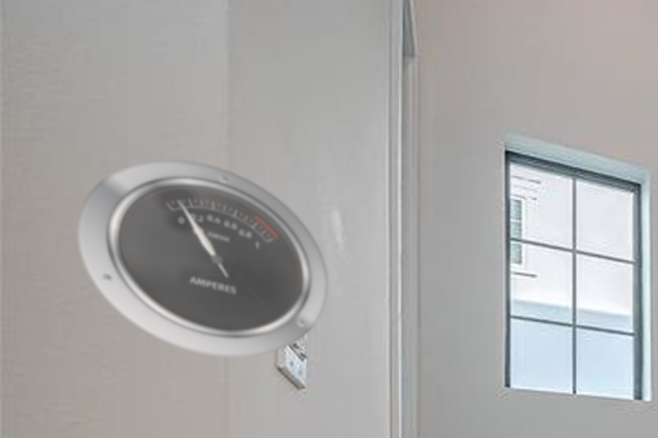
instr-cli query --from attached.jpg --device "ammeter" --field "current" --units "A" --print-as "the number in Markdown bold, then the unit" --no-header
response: **0.1** A
